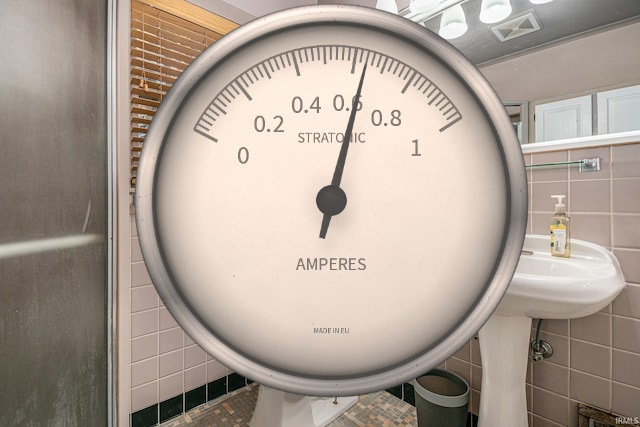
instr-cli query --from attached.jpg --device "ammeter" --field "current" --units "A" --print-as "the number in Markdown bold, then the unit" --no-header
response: **0.64** A
